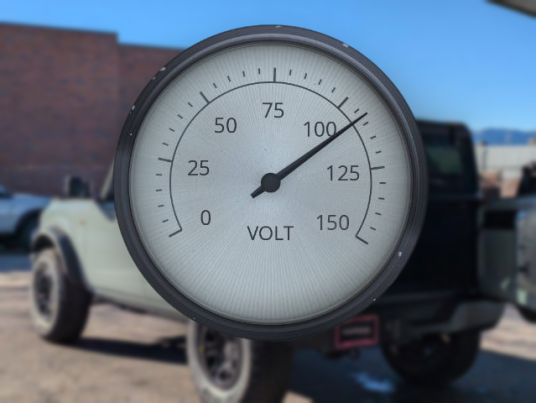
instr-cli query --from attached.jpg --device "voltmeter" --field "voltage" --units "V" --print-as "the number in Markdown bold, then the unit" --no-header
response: **107.5** V
